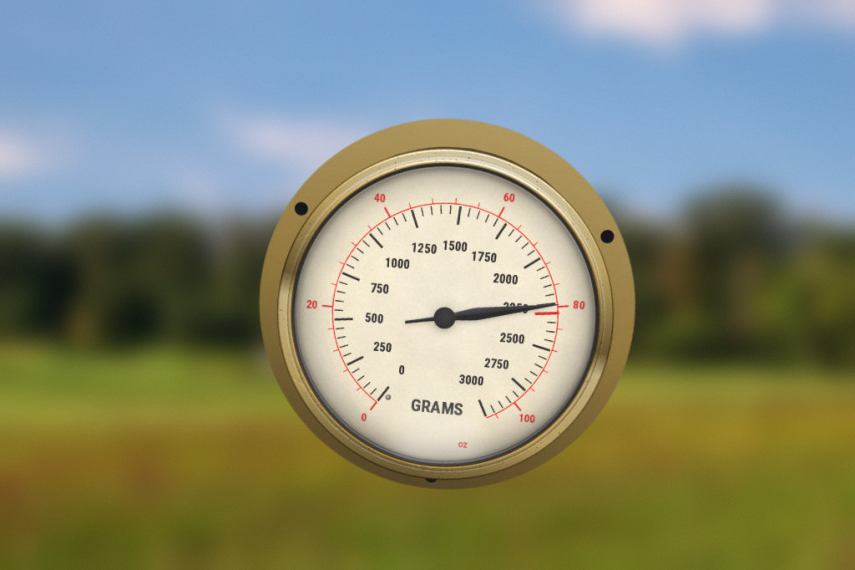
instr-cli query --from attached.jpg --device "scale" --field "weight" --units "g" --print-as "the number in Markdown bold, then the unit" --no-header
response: **2250** g
